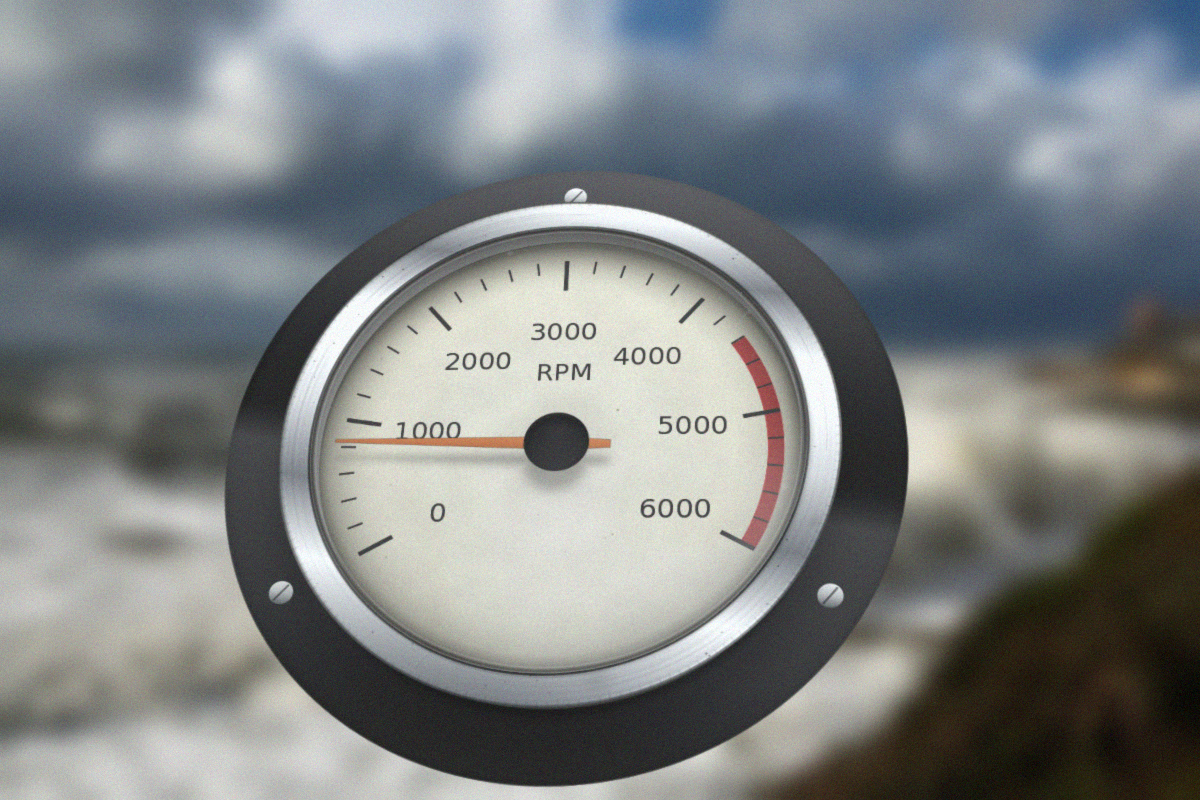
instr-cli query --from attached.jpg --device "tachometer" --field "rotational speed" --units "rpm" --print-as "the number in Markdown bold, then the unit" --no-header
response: **800** rpm
